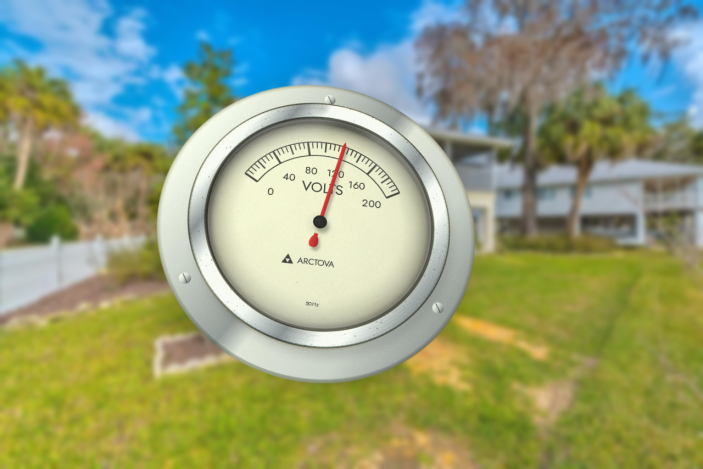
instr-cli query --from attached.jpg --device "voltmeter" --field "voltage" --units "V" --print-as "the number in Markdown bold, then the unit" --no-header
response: **120** V
